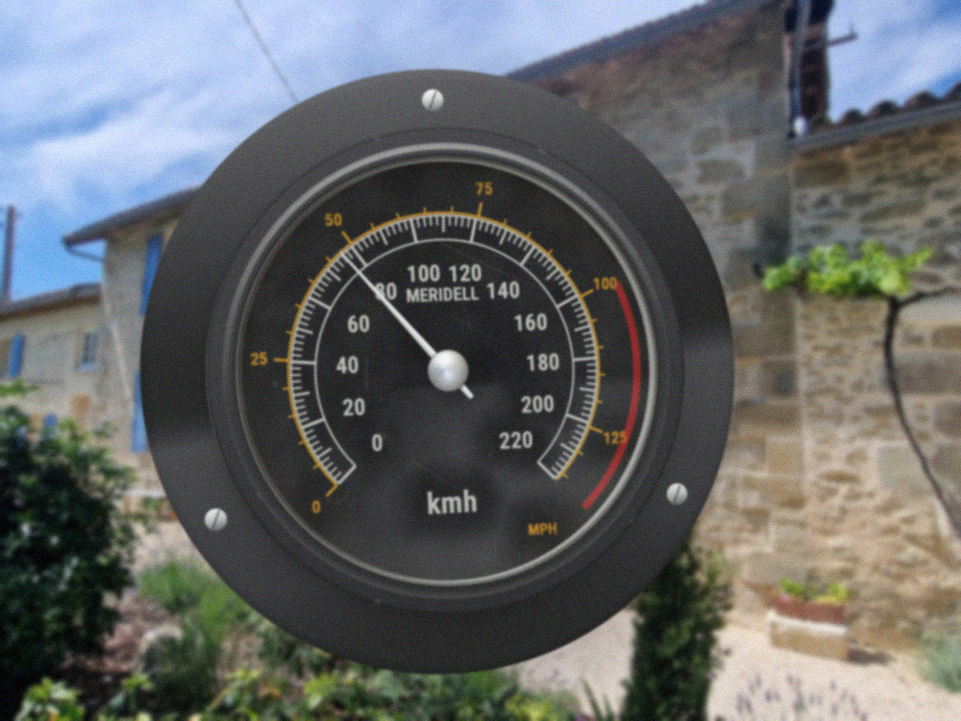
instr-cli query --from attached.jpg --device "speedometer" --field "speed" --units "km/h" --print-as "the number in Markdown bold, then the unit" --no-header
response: **76** km/h
